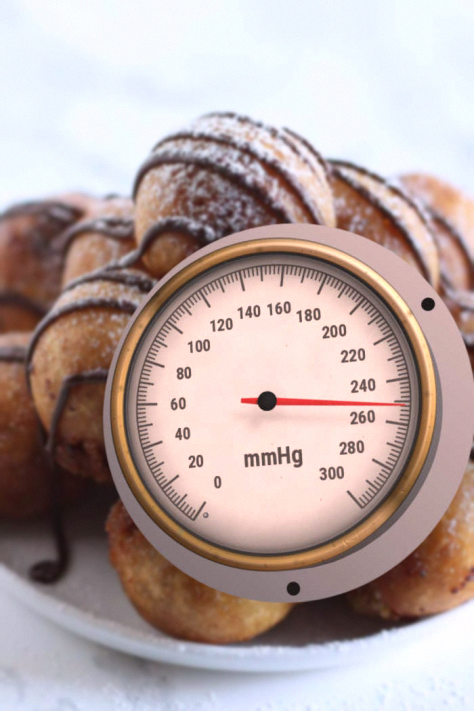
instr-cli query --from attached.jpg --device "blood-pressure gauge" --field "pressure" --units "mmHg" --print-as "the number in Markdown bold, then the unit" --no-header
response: **252** mmHg
